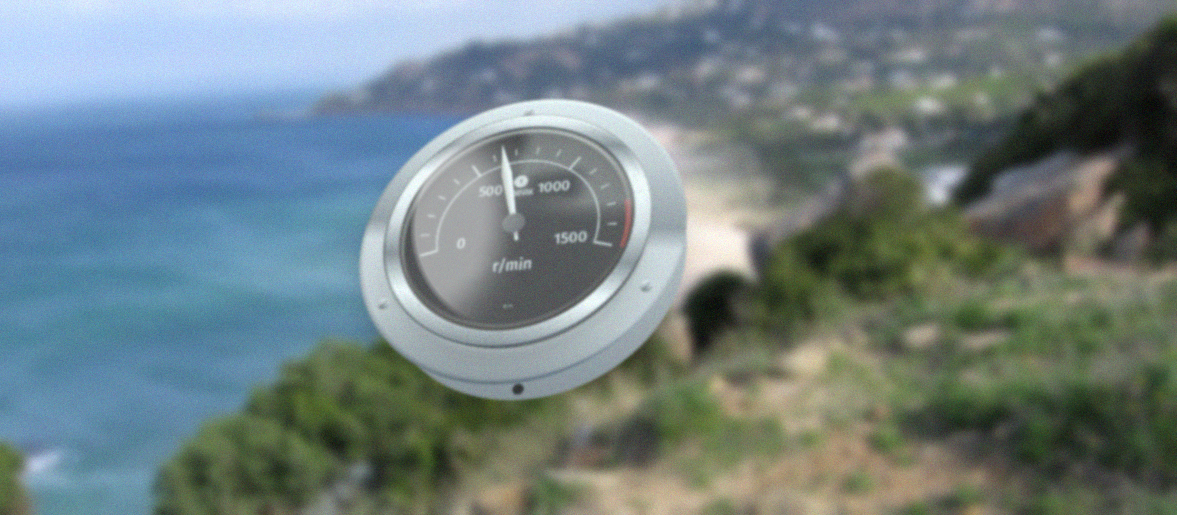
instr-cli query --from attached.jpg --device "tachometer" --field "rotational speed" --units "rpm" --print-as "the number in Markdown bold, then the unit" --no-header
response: **650** rpm
